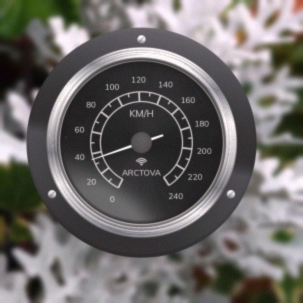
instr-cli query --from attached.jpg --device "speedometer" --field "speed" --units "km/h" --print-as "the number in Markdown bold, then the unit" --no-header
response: **35** km/h
